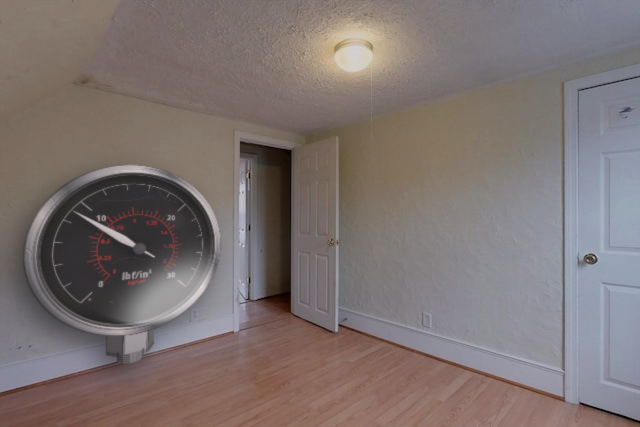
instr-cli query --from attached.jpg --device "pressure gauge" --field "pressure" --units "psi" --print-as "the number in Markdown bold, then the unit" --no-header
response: **9** psi
